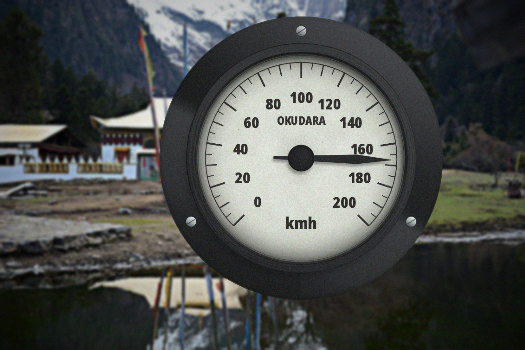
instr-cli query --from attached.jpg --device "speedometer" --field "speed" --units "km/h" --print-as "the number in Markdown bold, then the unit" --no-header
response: **167.5** km/h
